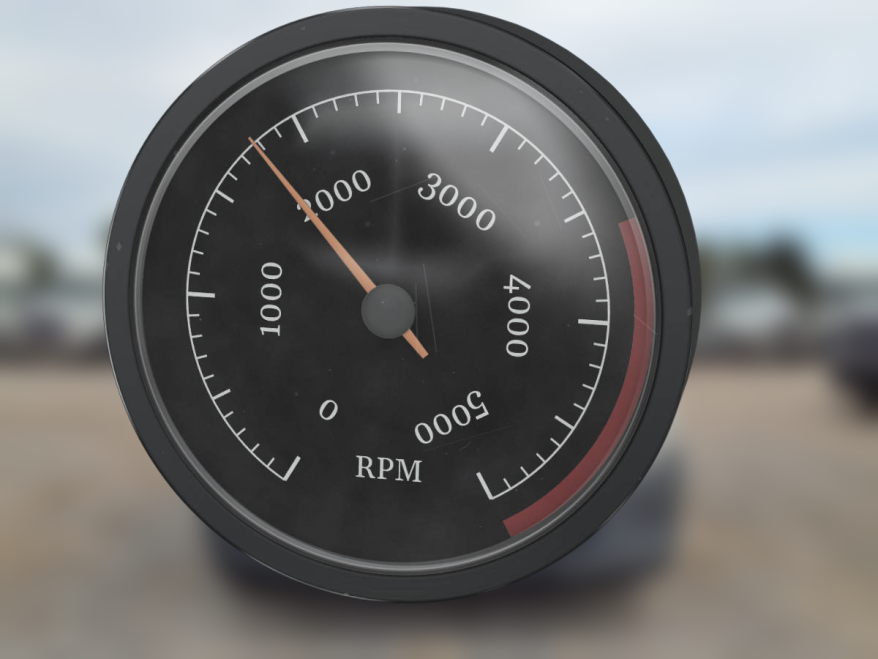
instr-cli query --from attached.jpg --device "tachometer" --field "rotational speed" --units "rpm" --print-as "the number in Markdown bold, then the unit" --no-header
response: **1800** rpm
